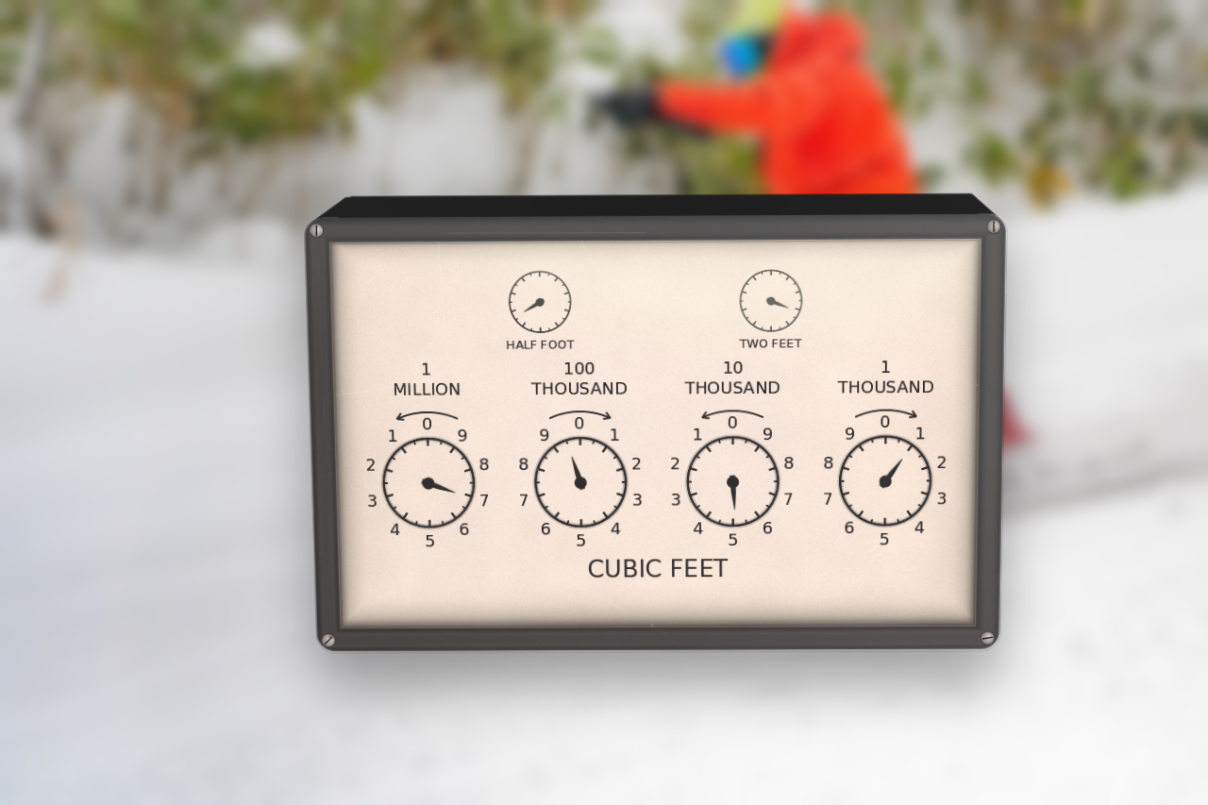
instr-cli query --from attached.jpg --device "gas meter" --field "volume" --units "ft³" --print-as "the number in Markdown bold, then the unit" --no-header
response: **695100** ft³
